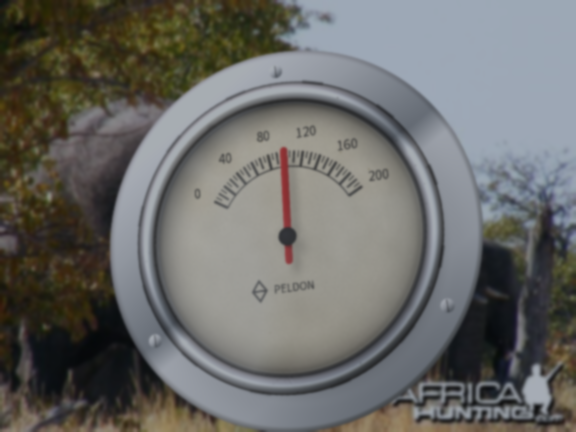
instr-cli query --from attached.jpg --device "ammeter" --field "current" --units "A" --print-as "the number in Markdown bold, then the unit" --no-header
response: **100** A
